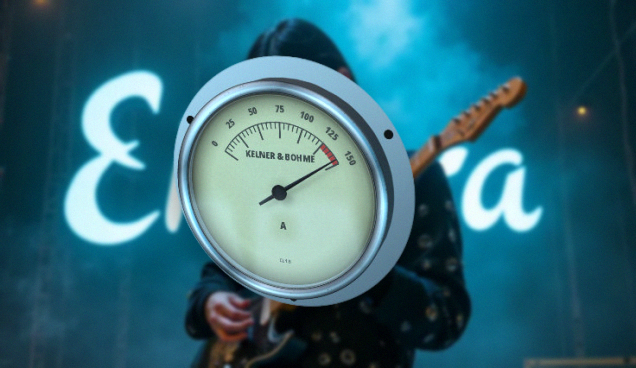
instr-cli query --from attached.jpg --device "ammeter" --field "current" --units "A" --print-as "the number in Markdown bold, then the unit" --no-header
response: **145** A
